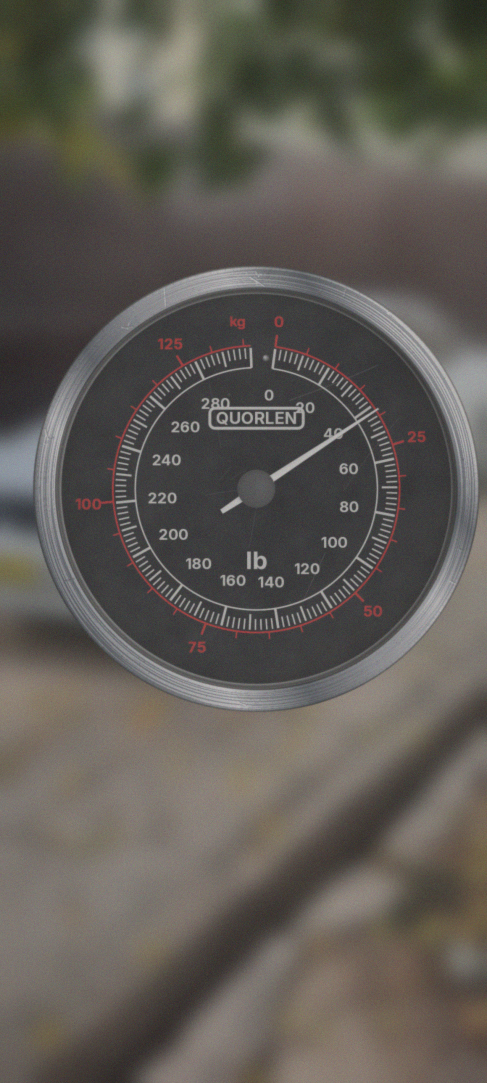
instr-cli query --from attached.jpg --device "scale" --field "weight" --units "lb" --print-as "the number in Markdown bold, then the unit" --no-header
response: **42** lb
